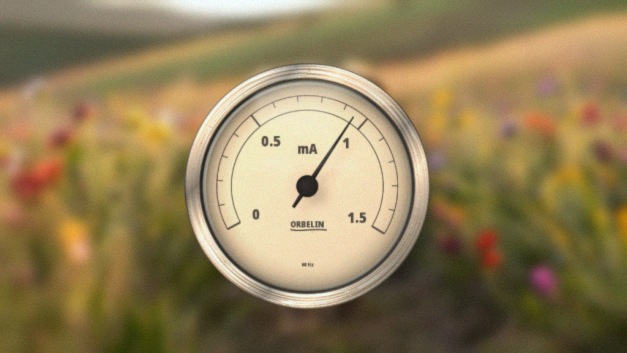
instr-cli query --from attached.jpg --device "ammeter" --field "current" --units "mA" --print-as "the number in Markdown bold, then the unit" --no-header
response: **0.95** mA
